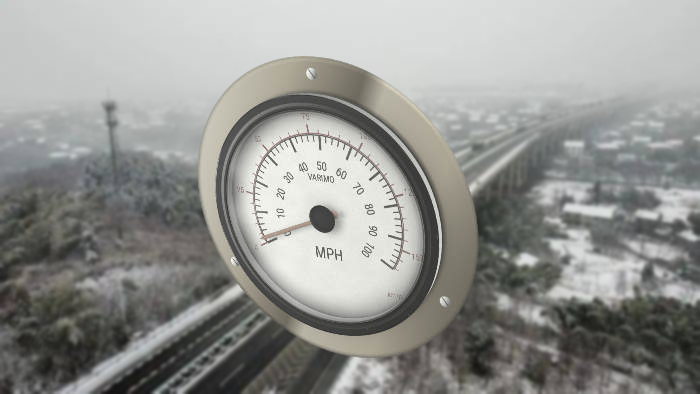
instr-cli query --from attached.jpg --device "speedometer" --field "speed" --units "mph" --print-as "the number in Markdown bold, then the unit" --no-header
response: **2** mph
